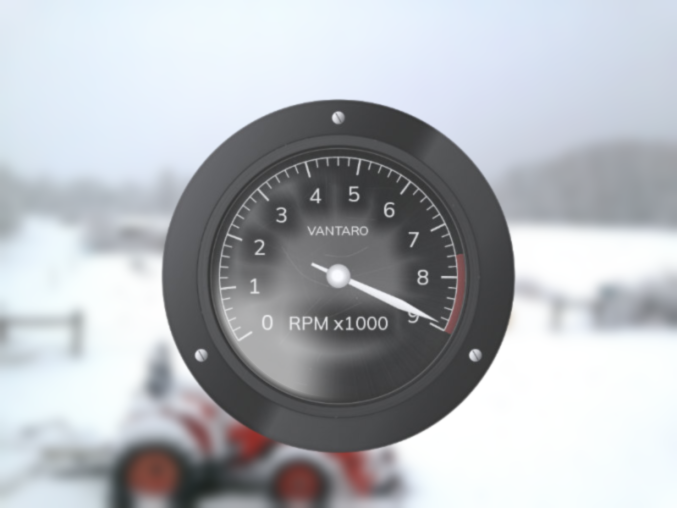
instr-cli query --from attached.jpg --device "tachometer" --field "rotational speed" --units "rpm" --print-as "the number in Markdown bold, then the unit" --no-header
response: **8900** rpm
